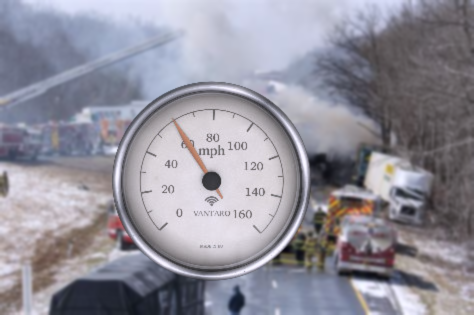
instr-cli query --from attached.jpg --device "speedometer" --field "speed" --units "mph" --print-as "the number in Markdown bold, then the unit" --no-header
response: **60** mph
